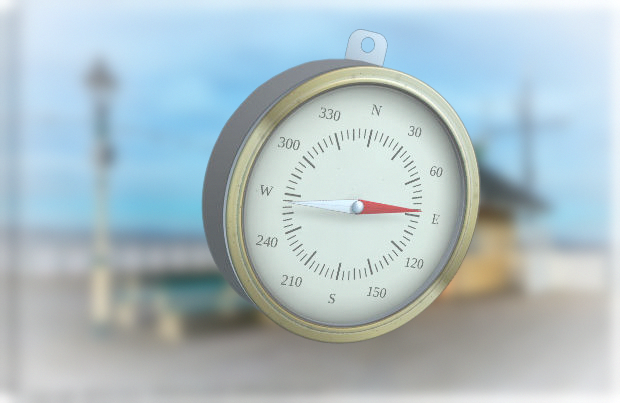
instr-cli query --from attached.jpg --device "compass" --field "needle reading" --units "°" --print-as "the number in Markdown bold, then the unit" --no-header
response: **85** °
